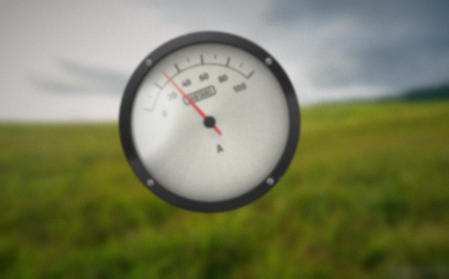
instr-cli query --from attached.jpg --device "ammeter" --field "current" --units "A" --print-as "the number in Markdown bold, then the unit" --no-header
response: **30** A
